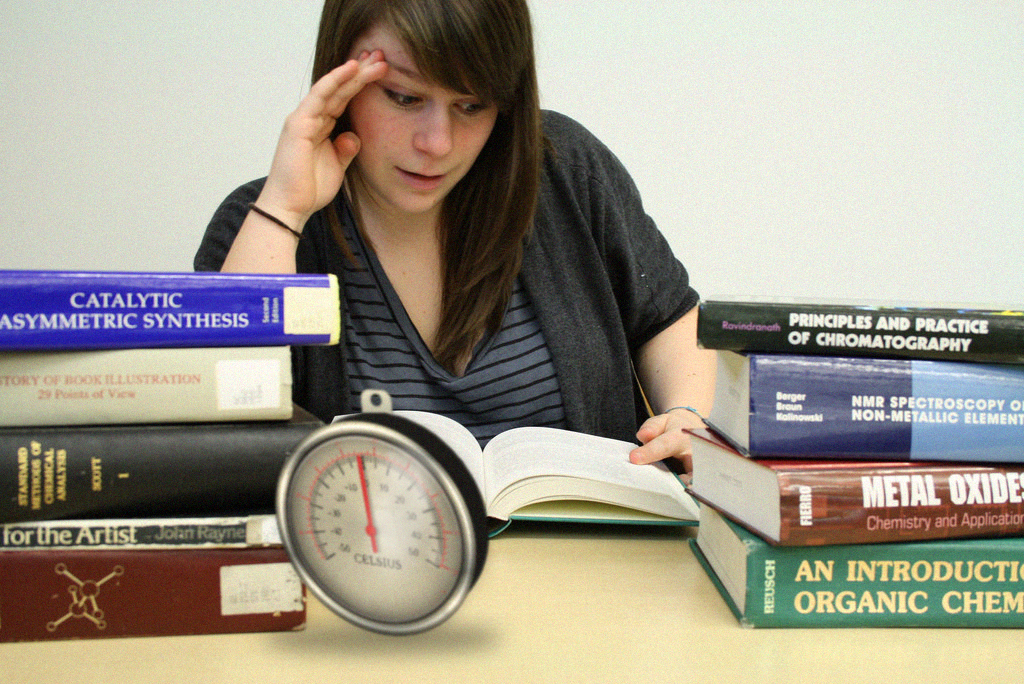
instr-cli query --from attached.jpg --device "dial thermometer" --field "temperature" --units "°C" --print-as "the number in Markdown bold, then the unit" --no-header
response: **0** °C
